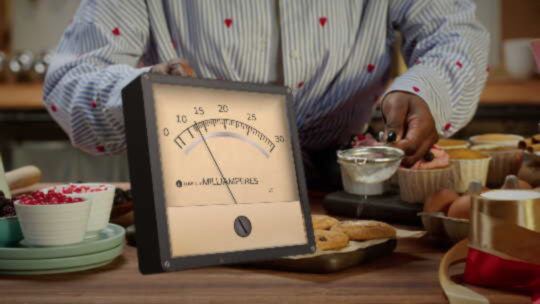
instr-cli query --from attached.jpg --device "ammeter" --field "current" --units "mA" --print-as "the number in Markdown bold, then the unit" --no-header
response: **12.5** mA
